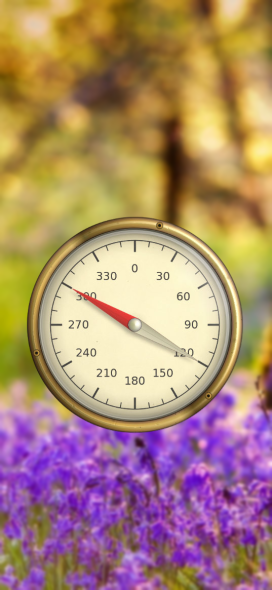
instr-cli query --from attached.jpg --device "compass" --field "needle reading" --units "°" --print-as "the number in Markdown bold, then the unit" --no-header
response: **300** °
